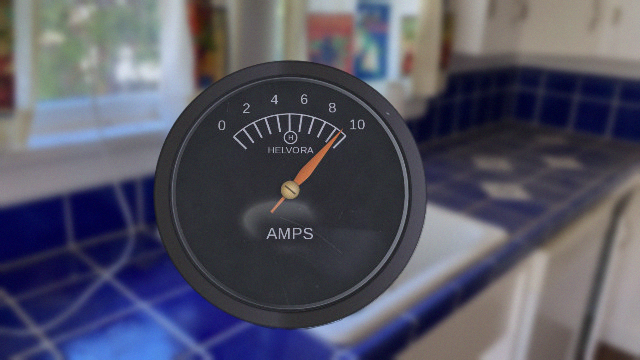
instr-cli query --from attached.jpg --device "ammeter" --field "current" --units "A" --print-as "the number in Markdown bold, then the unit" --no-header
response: **9.5** A
